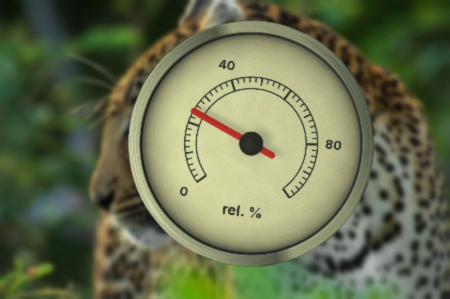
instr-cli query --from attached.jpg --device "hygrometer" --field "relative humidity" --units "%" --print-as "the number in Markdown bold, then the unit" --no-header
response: **24** %
